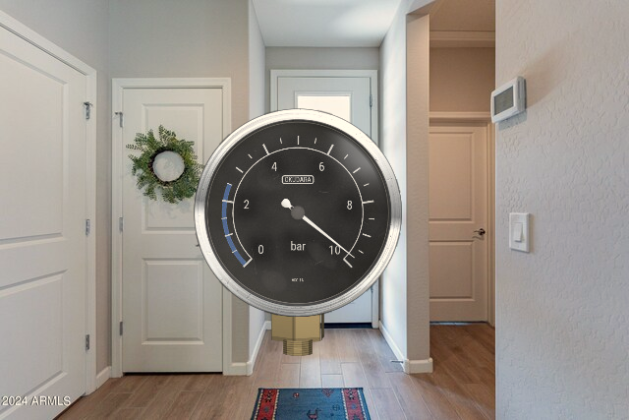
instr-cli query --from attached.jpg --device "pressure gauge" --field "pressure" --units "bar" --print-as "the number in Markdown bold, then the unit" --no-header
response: **9.75** bar
